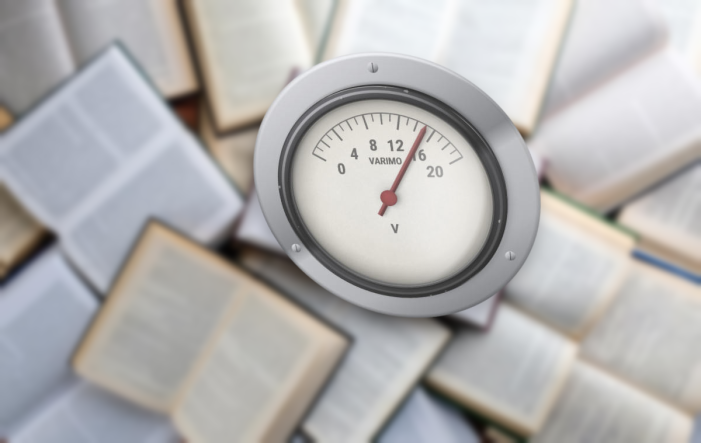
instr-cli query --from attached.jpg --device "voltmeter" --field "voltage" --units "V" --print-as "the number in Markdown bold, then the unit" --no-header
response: **15** V
